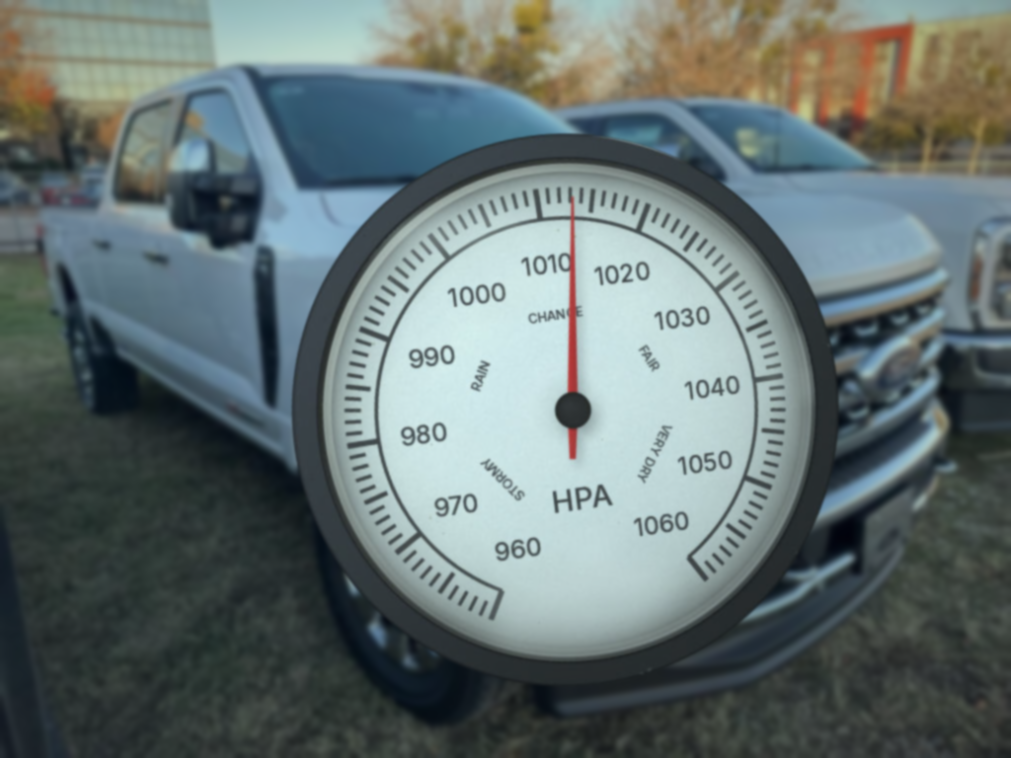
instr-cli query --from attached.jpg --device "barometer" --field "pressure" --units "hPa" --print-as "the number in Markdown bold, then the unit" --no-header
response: **1013** hPa
